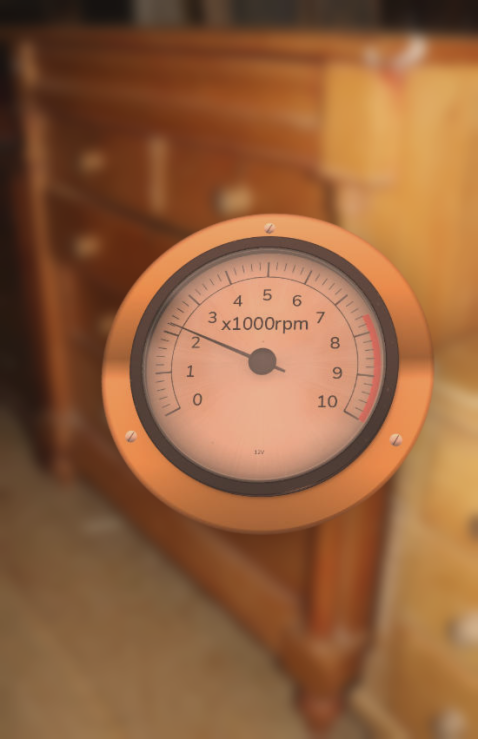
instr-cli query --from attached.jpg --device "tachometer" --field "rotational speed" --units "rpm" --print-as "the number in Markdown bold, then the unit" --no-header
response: **2200** rpm
